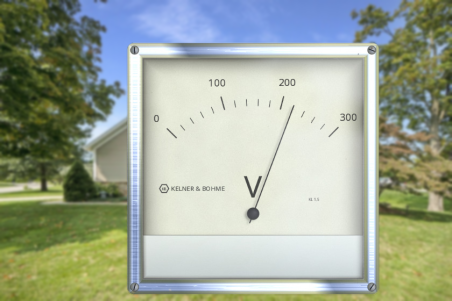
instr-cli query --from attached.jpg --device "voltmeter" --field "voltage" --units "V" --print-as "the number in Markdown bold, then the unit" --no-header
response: **220** V
